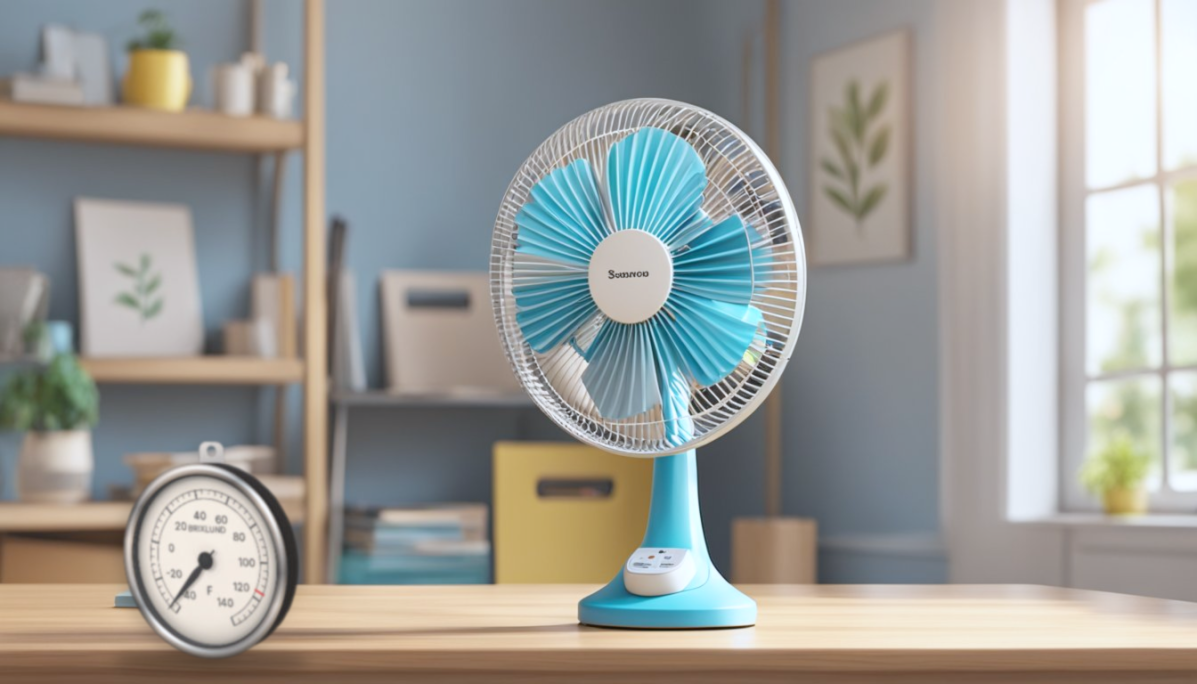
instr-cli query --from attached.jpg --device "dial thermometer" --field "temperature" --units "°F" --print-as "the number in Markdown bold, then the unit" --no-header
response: **-36** °F
